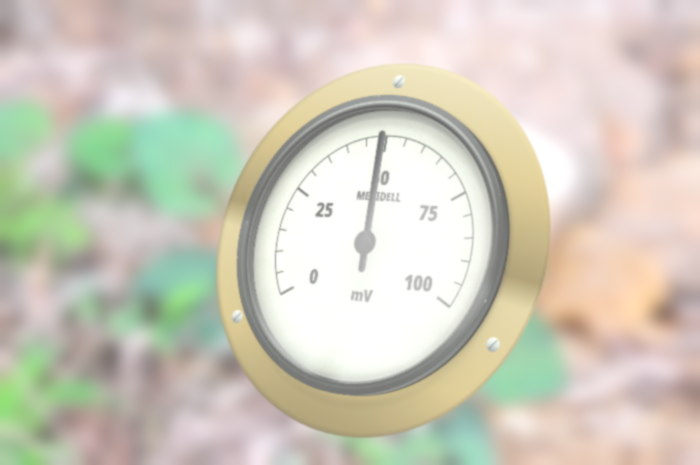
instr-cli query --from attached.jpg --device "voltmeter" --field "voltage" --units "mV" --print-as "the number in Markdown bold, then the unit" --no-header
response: **50** mV
